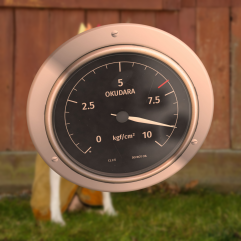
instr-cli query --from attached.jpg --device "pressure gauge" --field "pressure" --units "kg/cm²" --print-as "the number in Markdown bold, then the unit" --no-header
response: **9** kg/cm²
